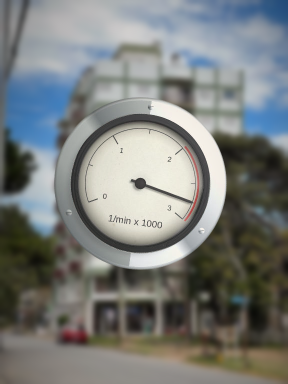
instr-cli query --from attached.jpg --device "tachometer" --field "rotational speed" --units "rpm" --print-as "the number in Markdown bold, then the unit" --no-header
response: **2750** rpm
